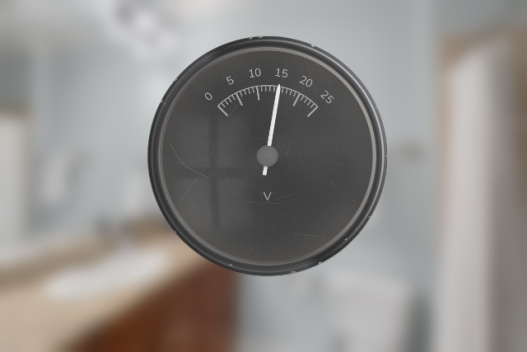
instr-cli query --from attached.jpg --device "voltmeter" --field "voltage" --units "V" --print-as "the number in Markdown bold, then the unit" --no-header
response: **15** V
